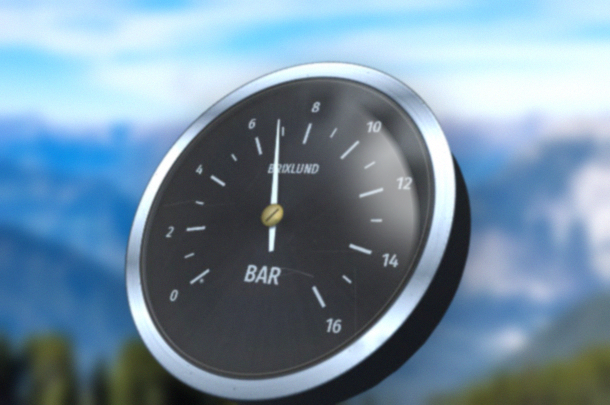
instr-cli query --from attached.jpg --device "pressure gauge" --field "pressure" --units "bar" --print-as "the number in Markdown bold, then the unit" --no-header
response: **7** bar
